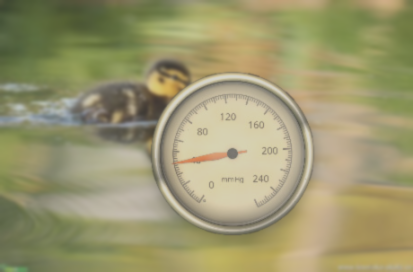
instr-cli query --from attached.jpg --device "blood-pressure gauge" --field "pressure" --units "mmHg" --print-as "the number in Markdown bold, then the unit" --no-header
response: **40** mmHg
